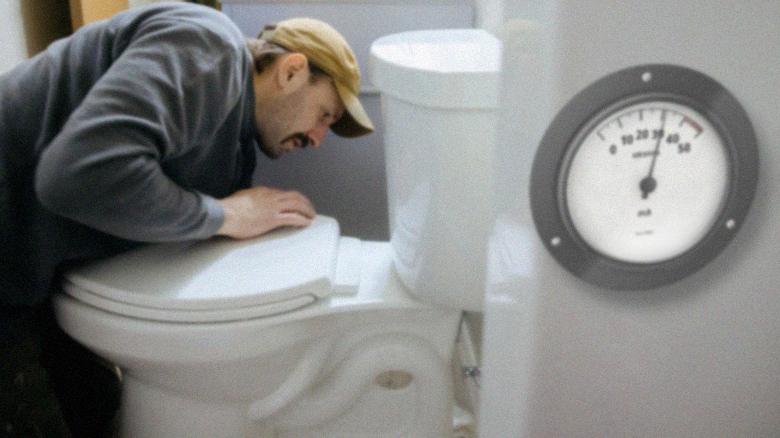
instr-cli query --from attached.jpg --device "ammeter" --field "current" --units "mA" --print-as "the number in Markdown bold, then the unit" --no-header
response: **30** mA
